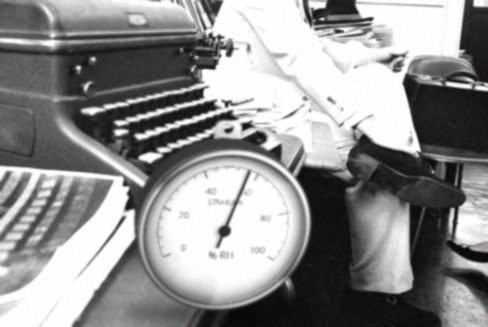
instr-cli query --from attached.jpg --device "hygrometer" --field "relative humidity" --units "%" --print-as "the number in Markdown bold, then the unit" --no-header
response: **56** %
